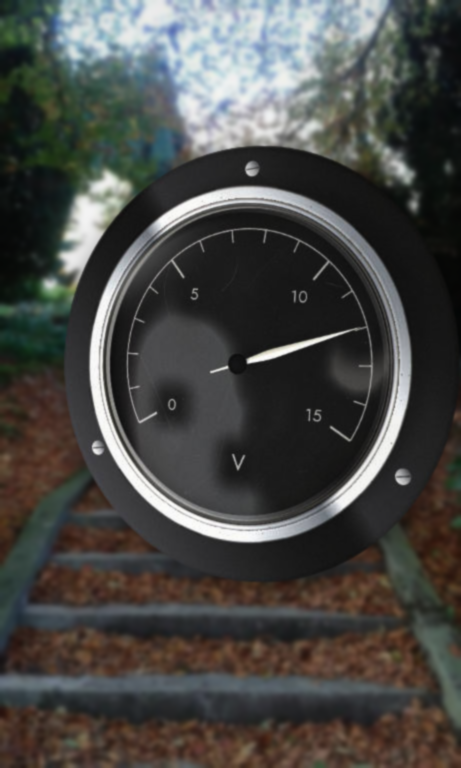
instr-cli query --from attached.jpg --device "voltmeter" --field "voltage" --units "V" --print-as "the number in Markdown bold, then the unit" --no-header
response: **12** V
